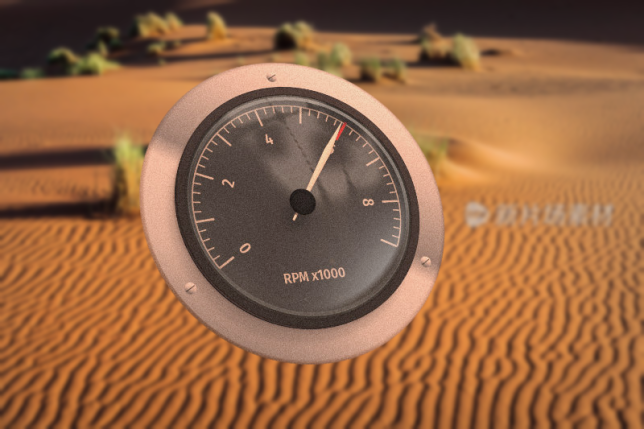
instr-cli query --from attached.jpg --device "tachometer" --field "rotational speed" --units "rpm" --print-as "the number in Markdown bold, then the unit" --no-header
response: **5900** rpm
